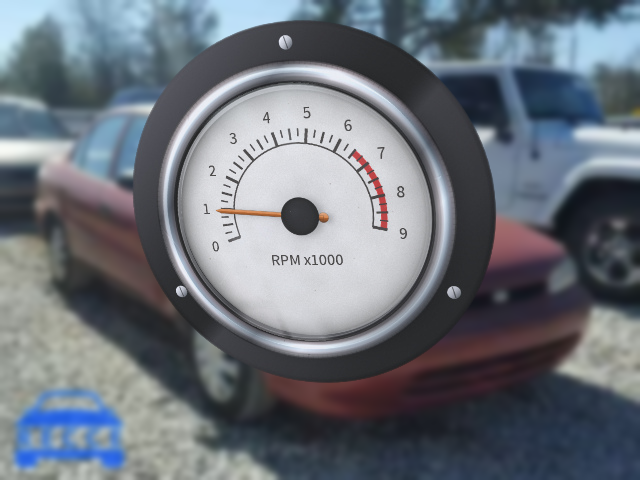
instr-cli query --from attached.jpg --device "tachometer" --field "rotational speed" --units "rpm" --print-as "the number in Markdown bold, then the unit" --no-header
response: **1000** rpm
